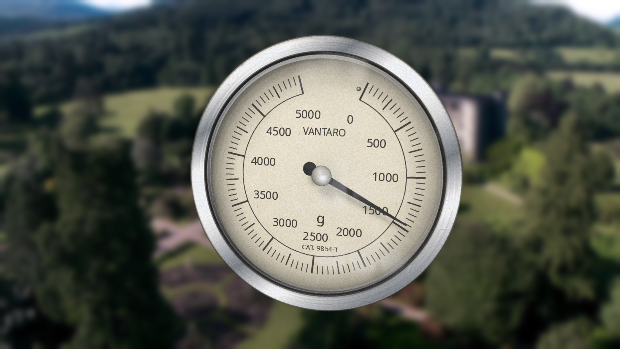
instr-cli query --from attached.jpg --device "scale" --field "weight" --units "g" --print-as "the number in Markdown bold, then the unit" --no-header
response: **1450** g
